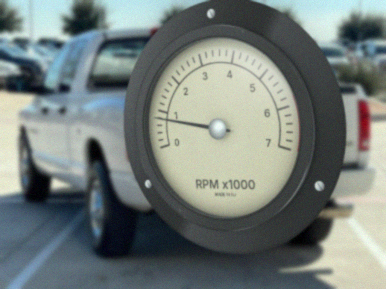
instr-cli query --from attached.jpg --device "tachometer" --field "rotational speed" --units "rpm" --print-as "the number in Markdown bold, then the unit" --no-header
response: **800** rpm
